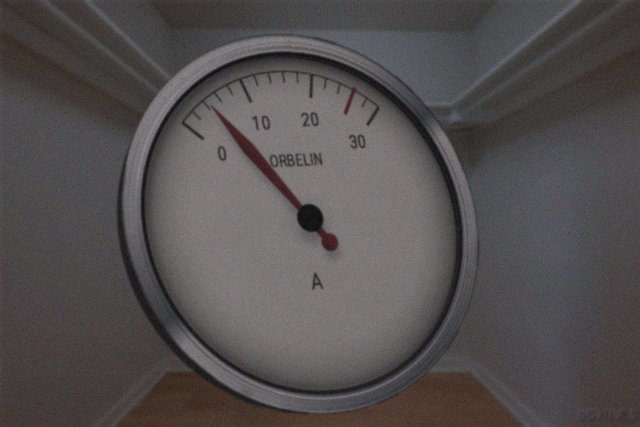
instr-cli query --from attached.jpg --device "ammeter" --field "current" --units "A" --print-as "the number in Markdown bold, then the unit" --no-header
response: **4** A
